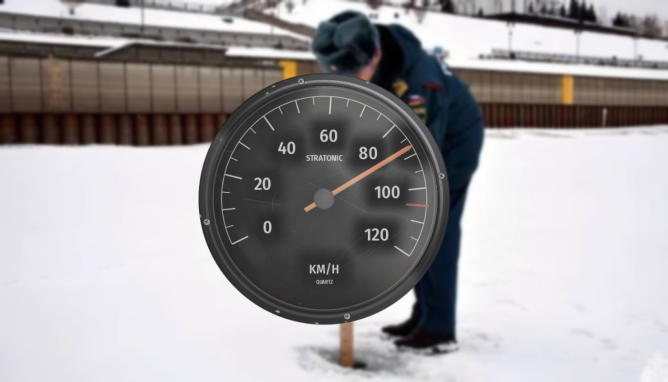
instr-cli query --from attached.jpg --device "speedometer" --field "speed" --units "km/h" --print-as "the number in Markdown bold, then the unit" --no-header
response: **87.5** km/h
